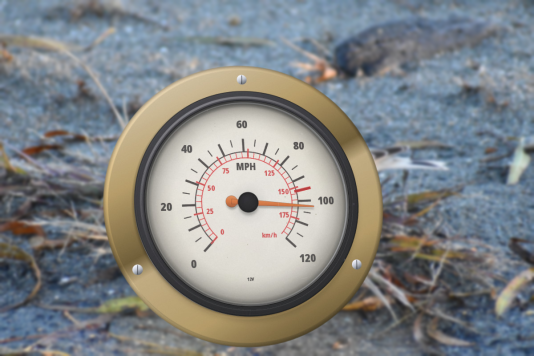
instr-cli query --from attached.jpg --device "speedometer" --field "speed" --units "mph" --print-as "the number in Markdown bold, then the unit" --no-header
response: **102.5** mph
